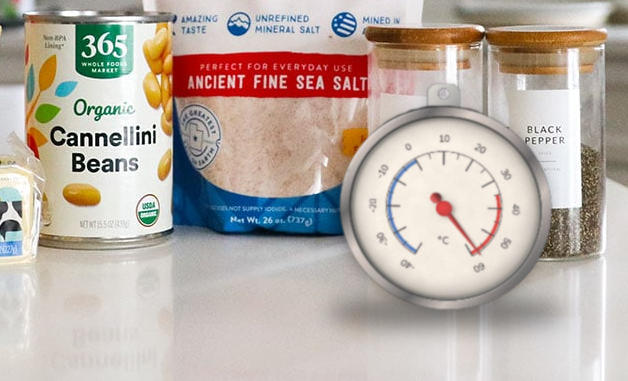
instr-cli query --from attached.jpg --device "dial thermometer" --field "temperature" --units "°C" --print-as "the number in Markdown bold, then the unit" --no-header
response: **57.5** °C
